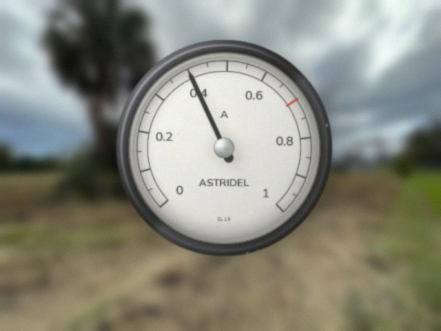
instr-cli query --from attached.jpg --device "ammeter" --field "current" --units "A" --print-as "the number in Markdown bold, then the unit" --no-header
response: **0.4** A
